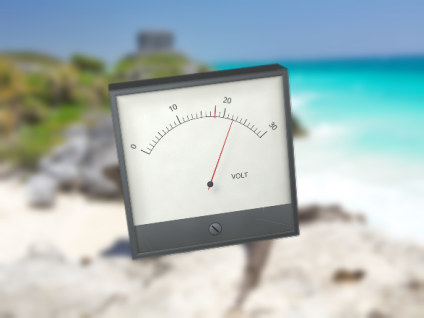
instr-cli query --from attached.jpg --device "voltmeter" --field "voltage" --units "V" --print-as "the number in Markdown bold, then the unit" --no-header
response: **22** V
